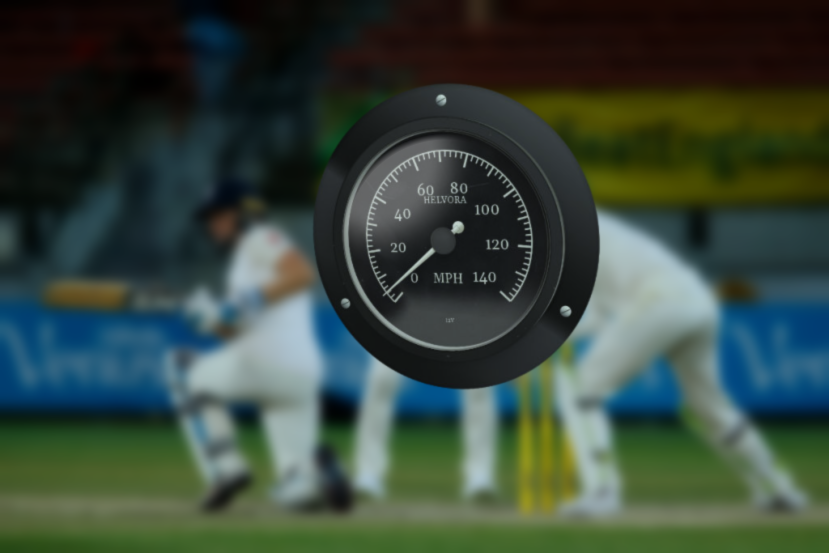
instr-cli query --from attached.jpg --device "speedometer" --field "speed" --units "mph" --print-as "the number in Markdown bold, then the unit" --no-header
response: **4** mph
